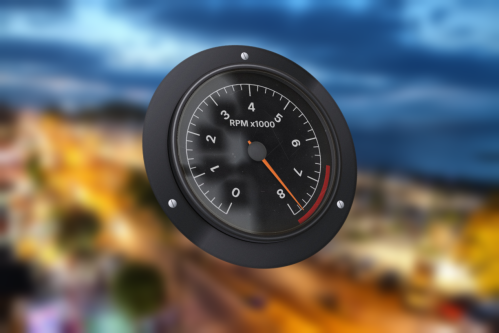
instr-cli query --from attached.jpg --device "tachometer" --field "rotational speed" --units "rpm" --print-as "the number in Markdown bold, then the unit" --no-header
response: **7800** rpm
